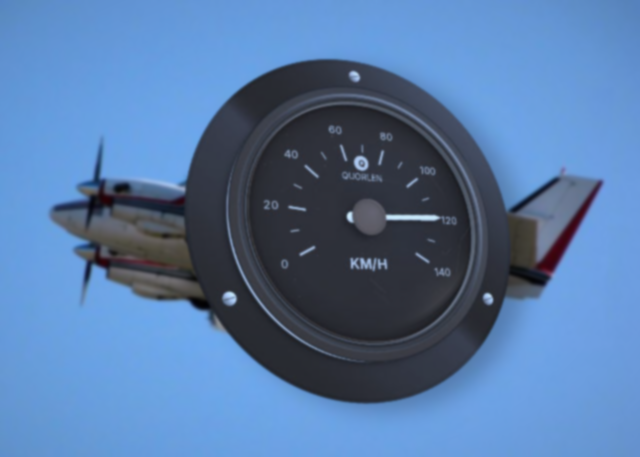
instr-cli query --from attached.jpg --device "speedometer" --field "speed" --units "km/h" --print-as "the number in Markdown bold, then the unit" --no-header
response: **120** km/h
